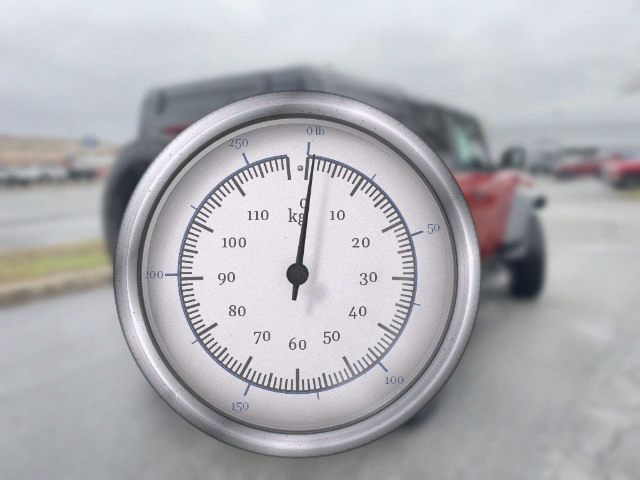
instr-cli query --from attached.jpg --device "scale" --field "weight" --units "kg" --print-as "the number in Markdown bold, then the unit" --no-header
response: **1** kg
